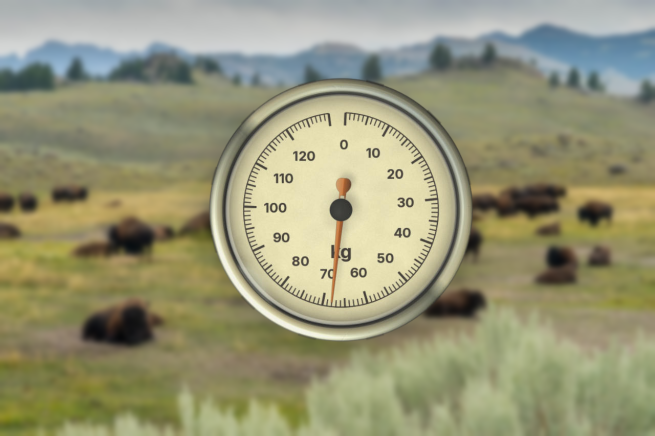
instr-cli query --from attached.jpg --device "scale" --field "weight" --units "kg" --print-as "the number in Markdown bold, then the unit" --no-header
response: **68** kg
